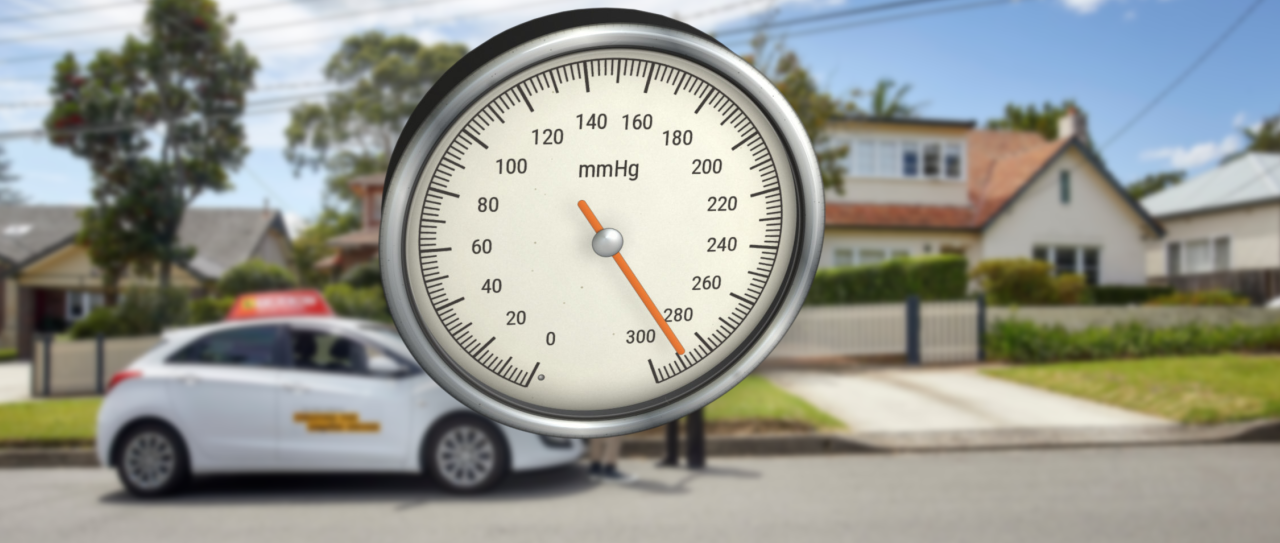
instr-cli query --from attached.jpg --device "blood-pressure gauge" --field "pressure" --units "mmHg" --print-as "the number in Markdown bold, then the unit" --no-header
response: **288** mmHg
